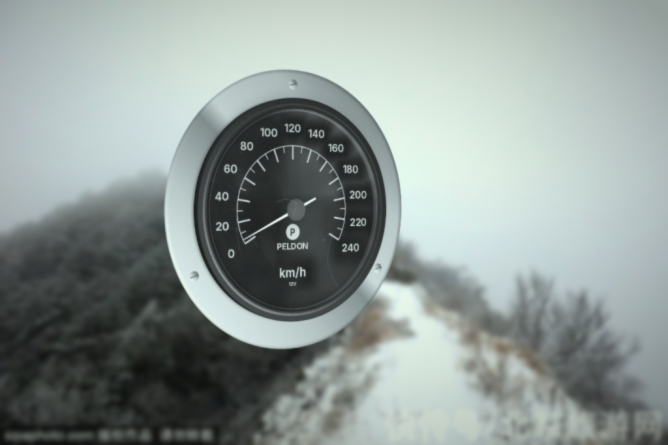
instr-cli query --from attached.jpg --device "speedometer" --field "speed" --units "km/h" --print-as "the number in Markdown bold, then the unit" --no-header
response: **5** km/h
